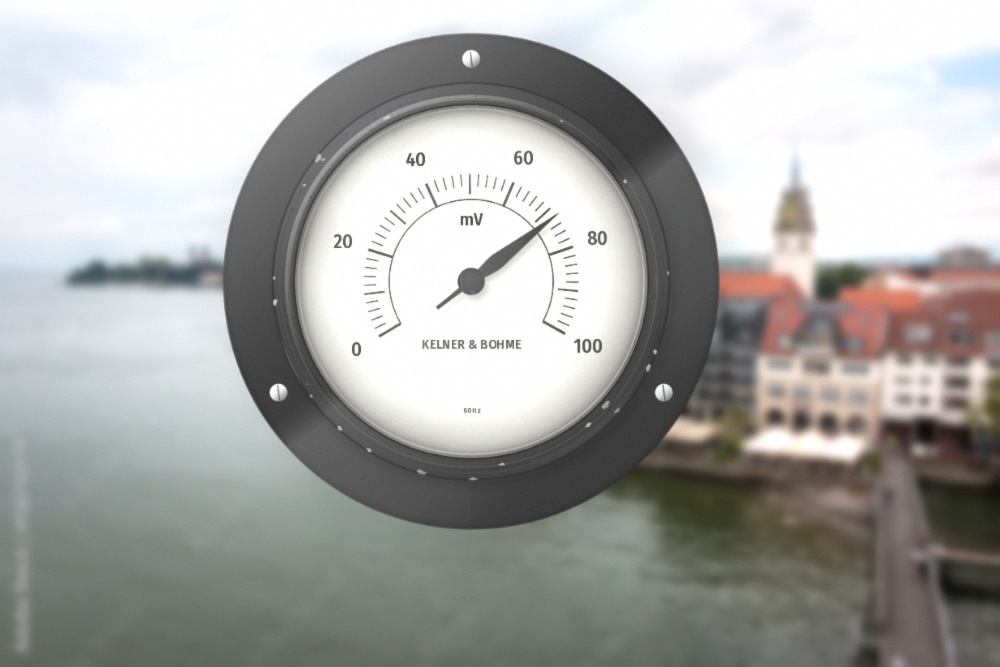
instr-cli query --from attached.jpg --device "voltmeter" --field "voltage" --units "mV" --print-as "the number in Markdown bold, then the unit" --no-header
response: **72** mV
